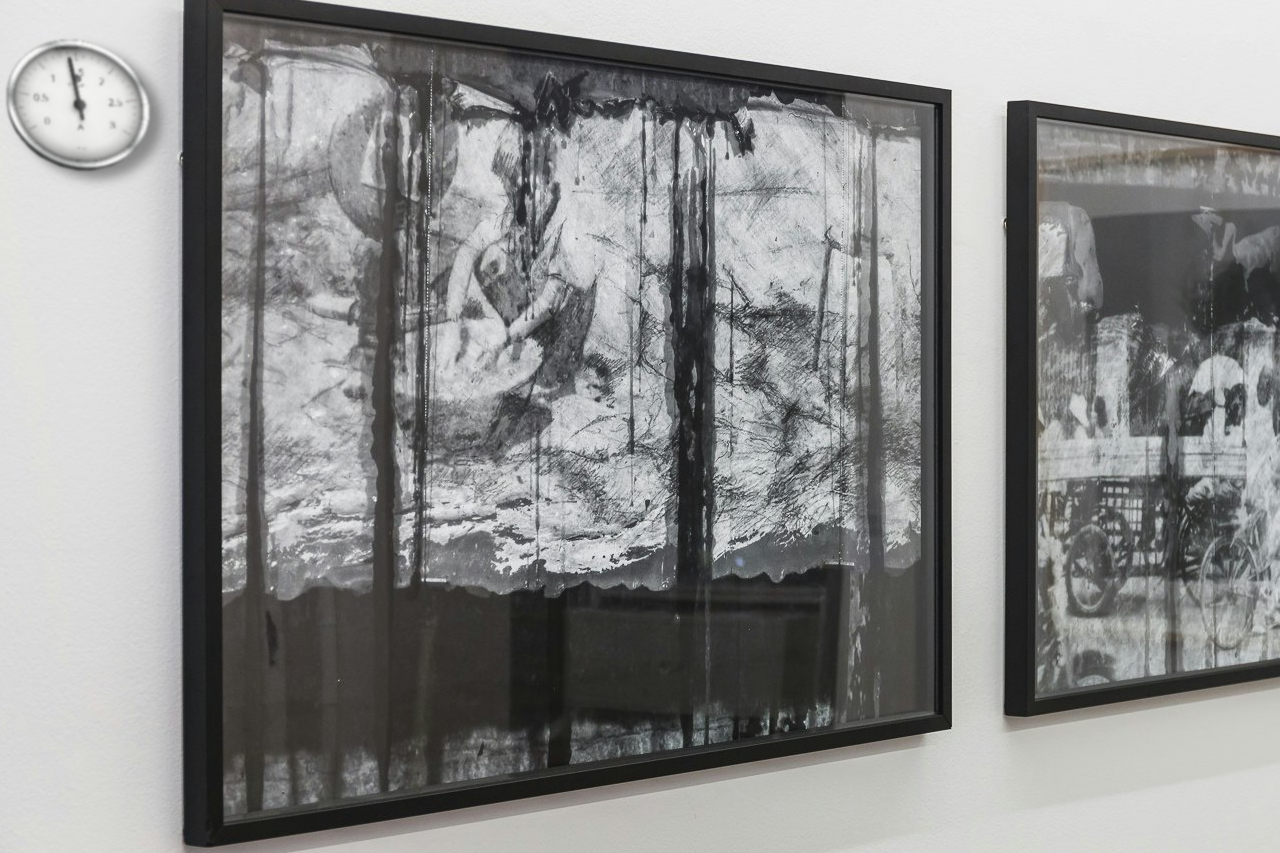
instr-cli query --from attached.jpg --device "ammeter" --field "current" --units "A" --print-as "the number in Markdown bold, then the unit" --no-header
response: **1.4** A
